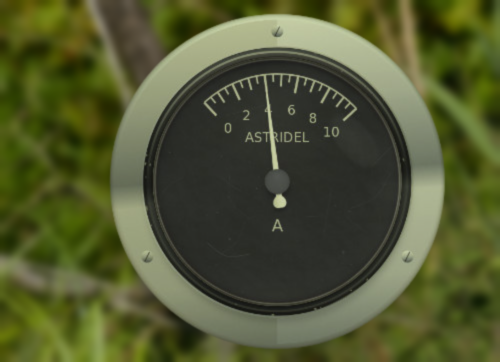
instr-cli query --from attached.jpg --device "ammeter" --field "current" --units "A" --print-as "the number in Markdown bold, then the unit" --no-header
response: **4** A
